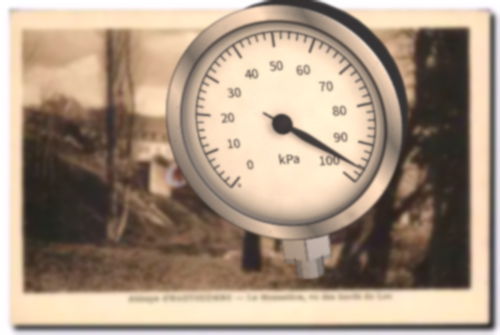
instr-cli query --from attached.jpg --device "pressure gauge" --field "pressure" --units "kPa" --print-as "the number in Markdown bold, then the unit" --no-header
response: **96** kPa
